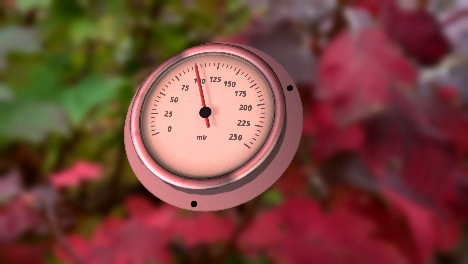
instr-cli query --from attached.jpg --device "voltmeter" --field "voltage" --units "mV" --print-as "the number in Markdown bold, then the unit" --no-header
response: **100** mV
